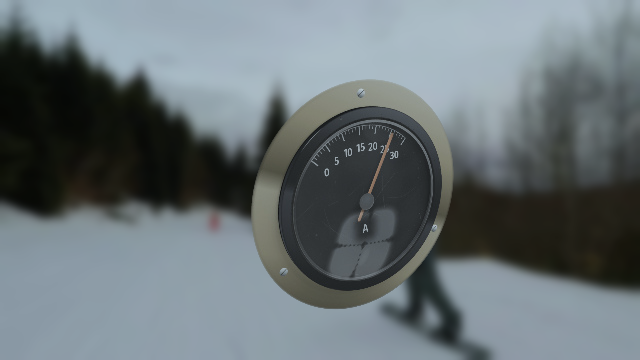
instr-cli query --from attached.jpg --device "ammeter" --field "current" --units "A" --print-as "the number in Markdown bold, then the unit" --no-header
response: **25** A
